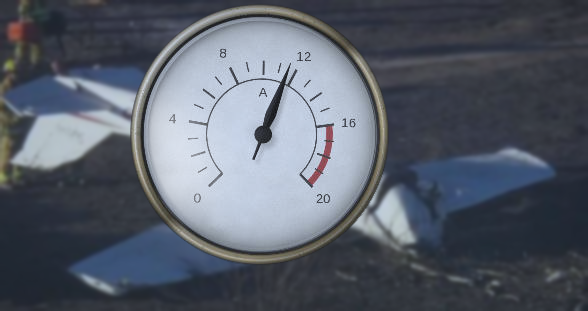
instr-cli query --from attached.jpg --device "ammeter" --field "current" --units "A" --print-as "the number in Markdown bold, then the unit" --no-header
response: **11.5** A
